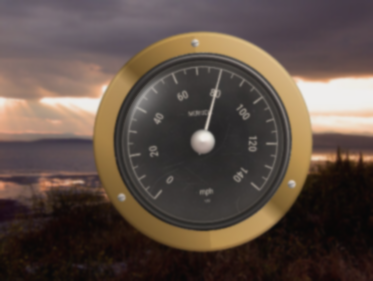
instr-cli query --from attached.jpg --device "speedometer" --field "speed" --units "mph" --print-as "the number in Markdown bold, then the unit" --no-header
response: **80** mph
